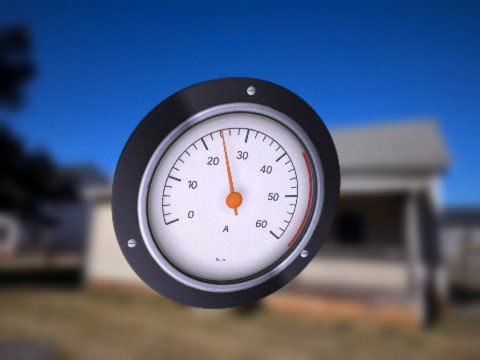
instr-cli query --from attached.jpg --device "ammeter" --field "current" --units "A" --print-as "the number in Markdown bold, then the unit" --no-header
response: **24** A
